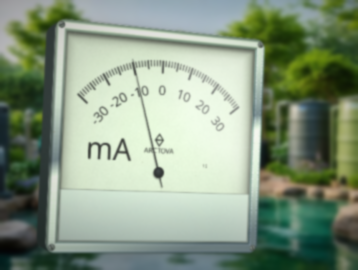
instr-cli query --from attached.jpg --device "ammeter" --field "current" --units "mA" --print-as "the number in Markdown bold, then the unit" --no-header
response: **-10** mA
